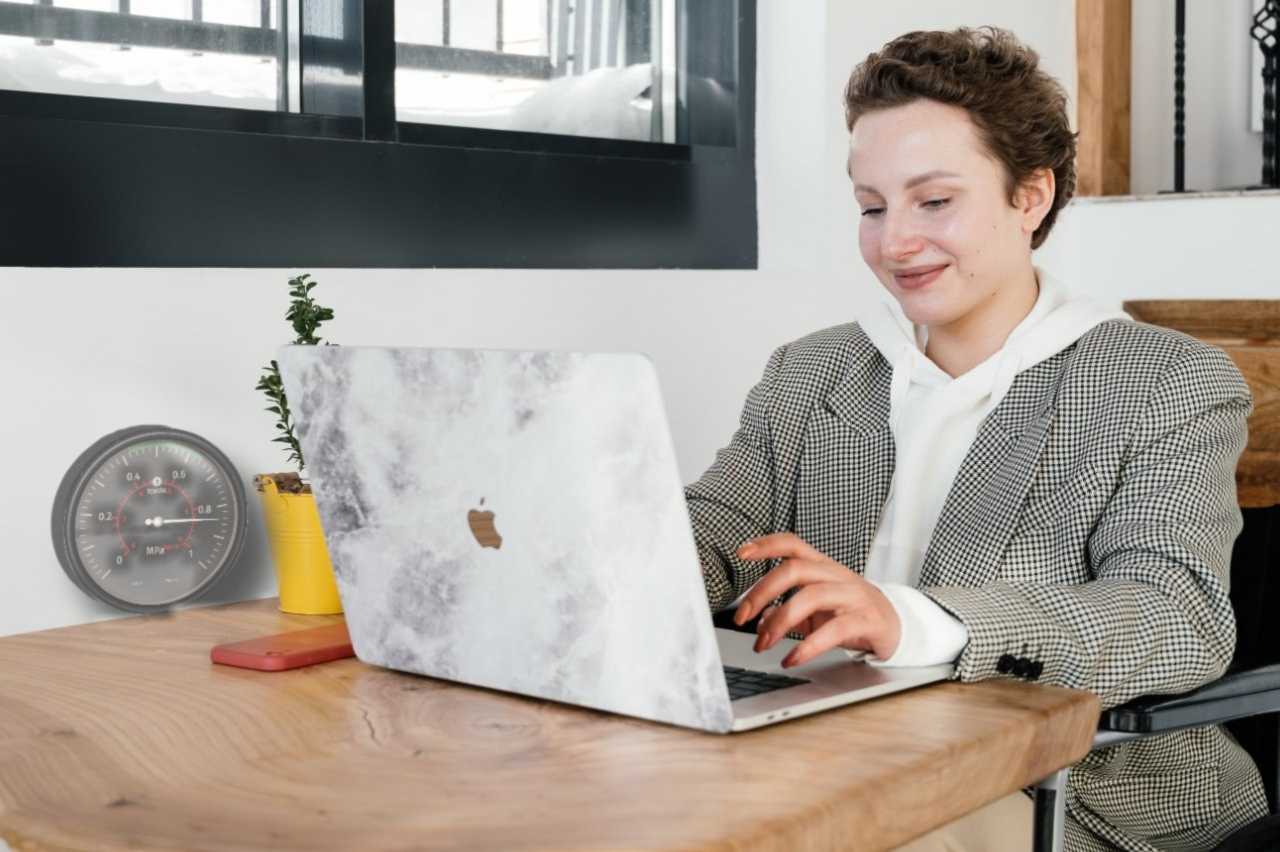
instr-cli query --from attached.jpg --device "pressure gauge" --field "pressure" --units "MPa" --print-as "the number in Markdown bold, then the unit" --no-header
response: **0.84** MPa
